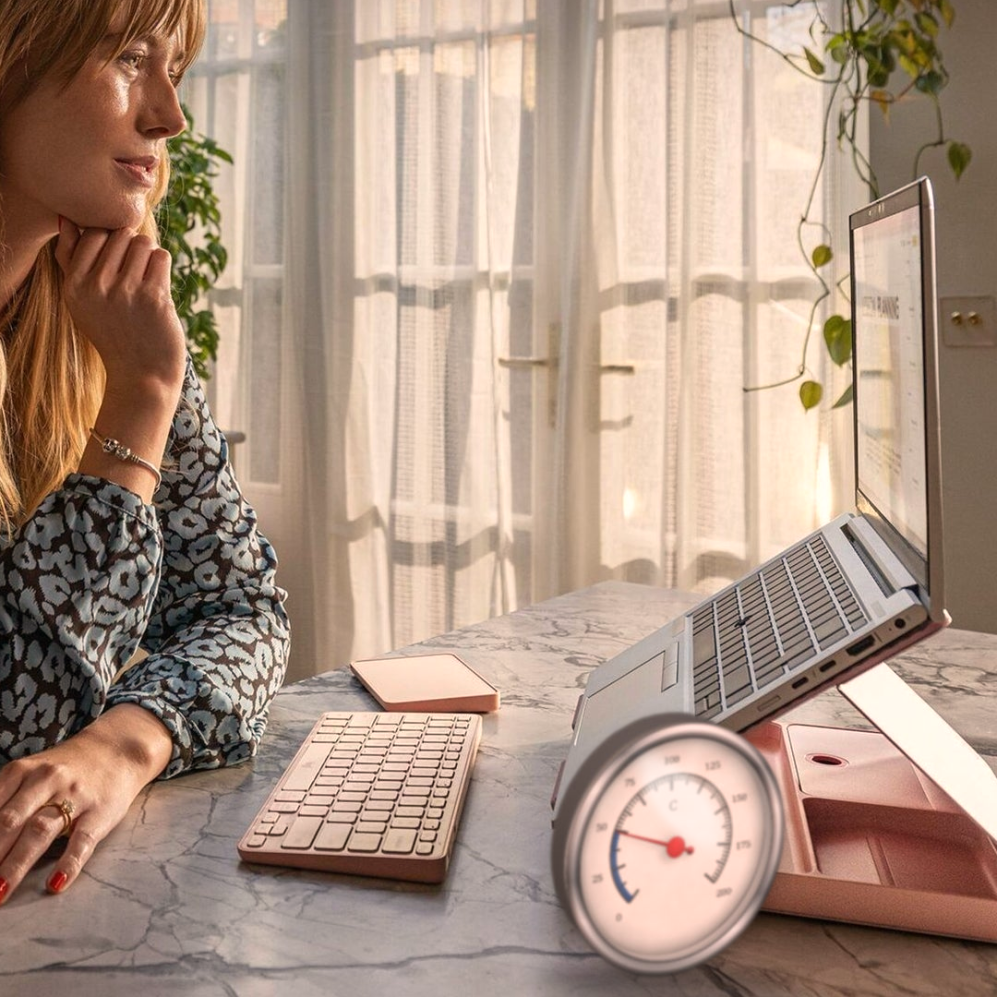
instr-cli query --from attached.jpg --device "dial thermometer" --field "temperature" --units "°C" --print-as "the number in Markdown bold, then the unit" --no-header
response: **50** °C
